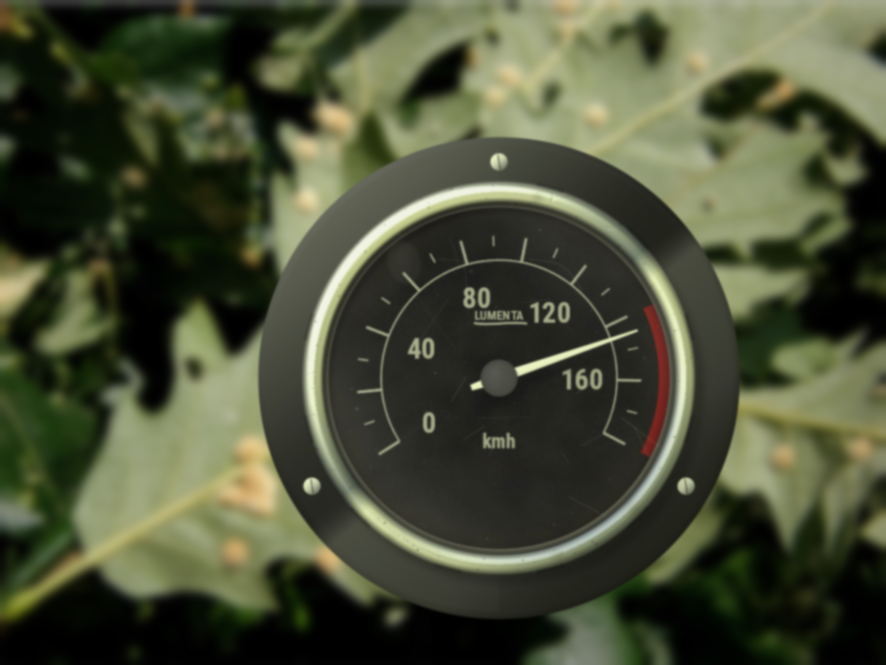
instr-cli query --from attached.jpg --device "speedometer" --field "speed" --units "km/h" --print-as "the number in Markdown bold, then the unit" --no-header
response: **145** km/h
